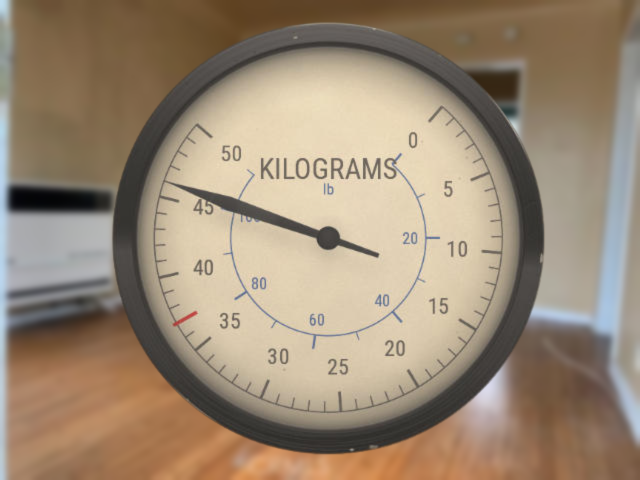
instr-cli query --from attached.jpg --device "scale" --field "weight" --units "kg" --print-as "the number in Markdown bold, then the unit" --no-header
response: **46** kg
